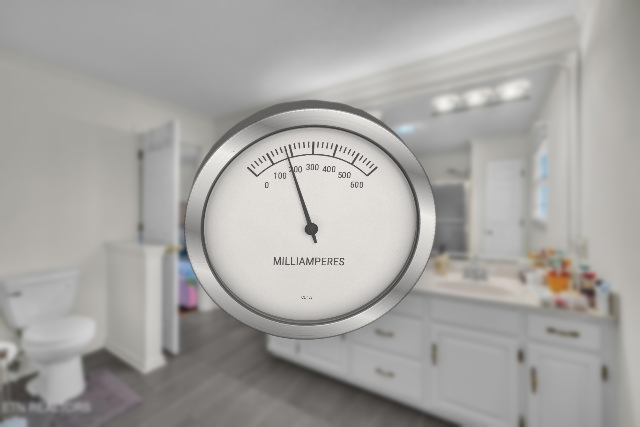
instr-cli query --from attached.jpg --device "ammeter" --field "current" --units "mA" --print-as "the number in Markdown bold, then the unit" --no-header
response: **180** mA
